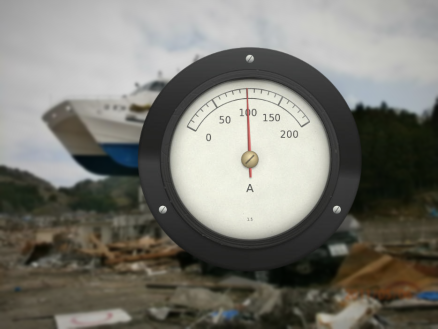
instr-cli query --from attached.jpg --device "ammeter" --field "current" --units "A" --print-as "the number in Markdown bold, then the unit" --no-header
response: **100** A
